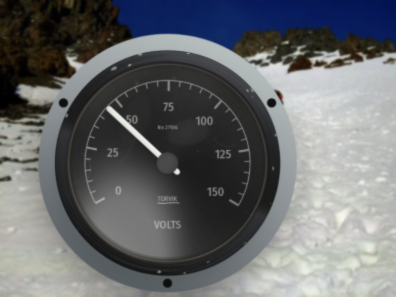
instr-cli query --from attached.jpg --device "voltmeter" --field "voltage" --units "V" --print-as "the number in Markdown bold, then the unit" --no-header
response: **45** V
